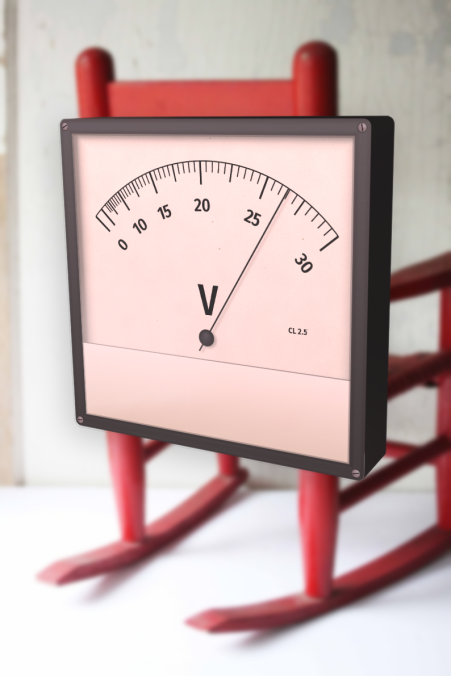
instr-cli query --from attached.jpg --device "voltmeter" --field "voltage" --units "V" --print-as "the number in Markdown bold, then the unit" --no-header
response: **26.5** V
